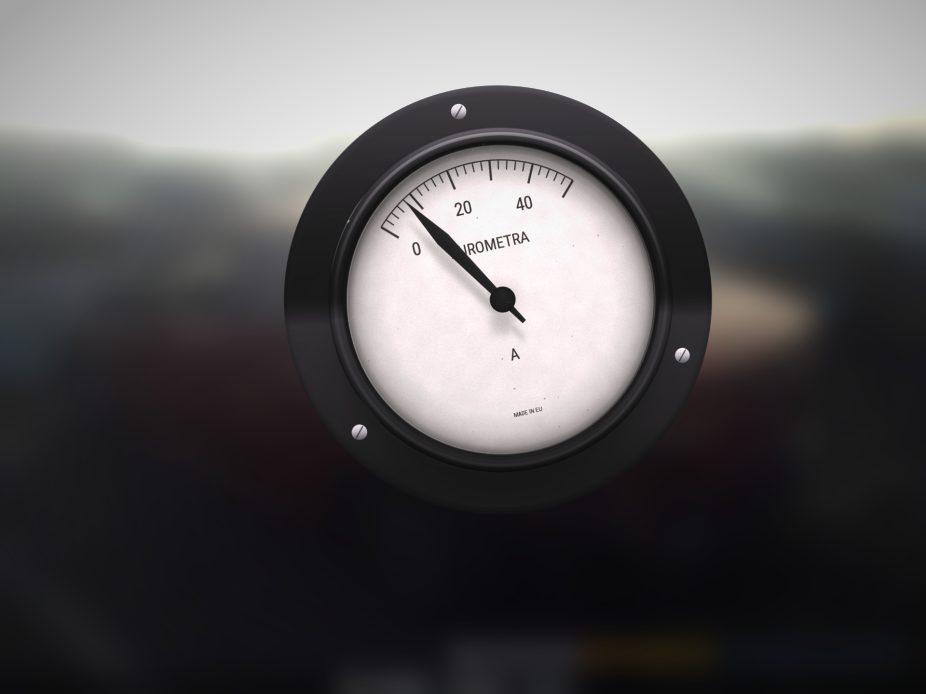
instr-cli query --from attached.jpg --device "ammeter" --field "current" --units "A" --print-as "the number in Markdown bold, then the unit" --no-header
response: **8** A
